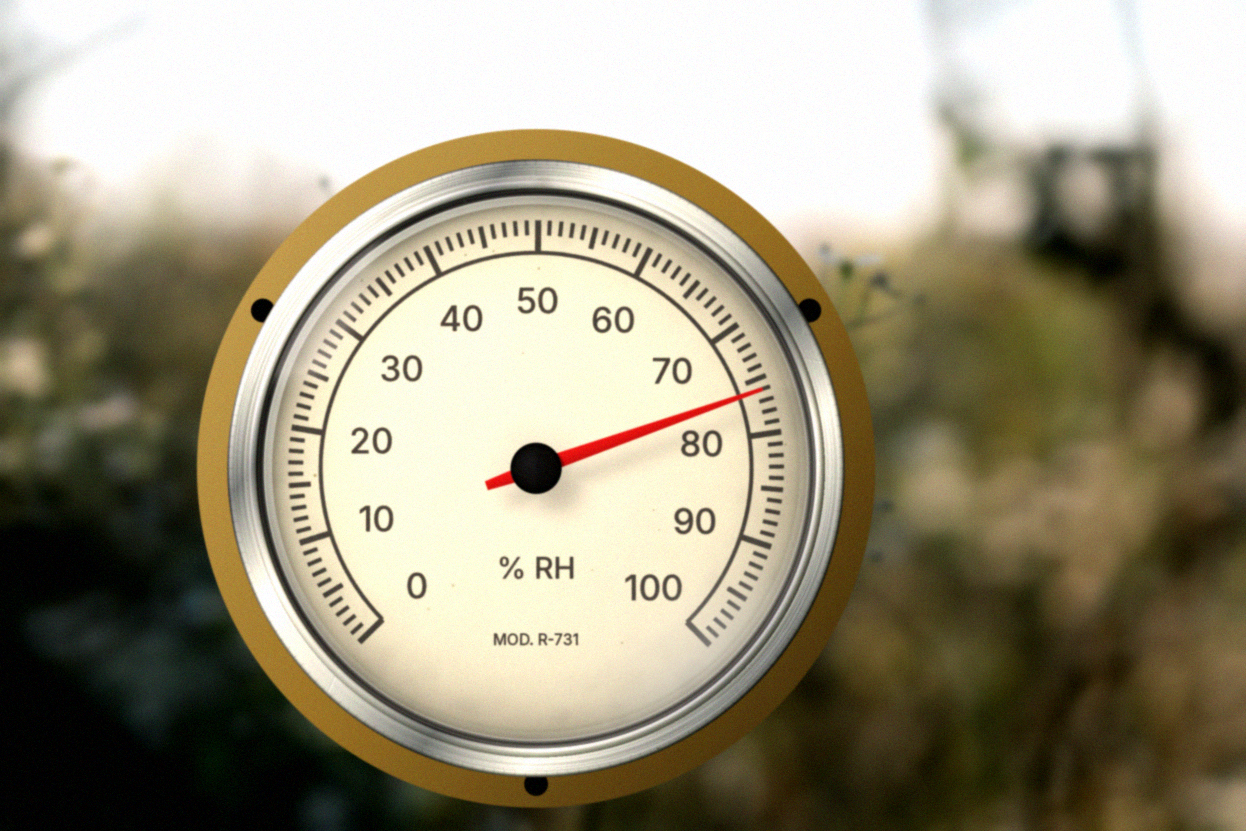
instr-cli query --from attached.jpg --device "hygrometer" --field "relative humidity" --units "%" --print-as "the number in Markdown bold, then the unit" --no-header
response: **76** %
